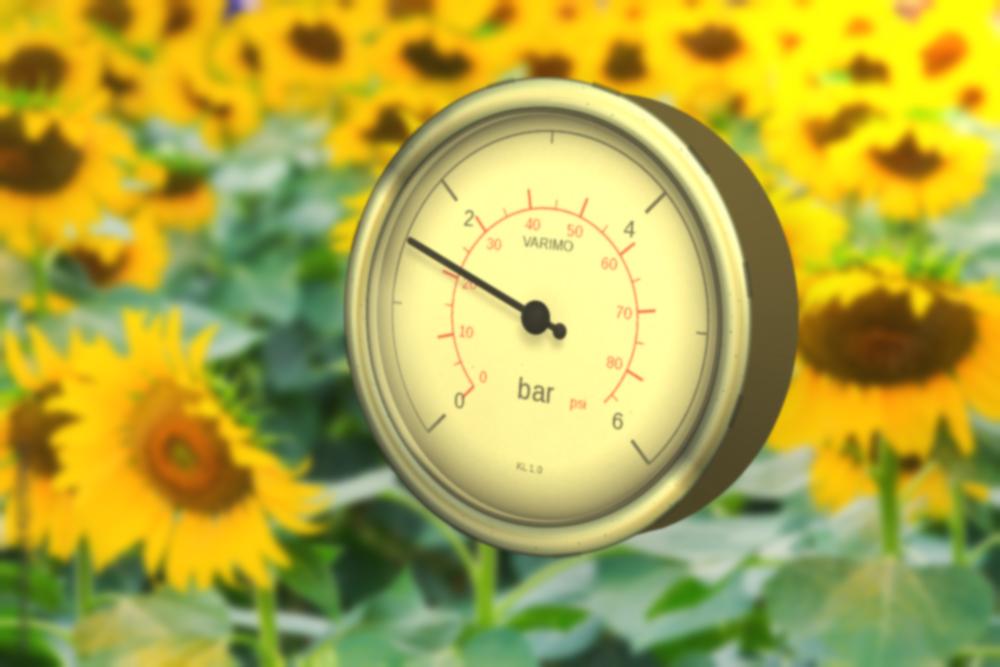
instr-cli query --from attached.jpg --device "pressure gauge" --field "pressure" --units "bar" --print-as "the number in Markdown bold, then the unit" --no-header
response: **1.5** bar
